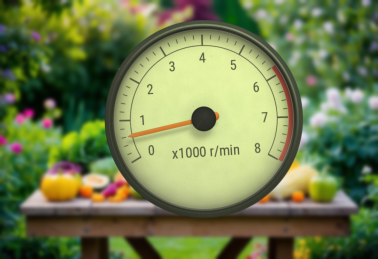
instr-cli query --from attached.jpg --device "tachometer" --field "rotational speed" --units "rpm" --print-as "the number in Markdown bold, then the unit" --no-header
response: **600** rpm
